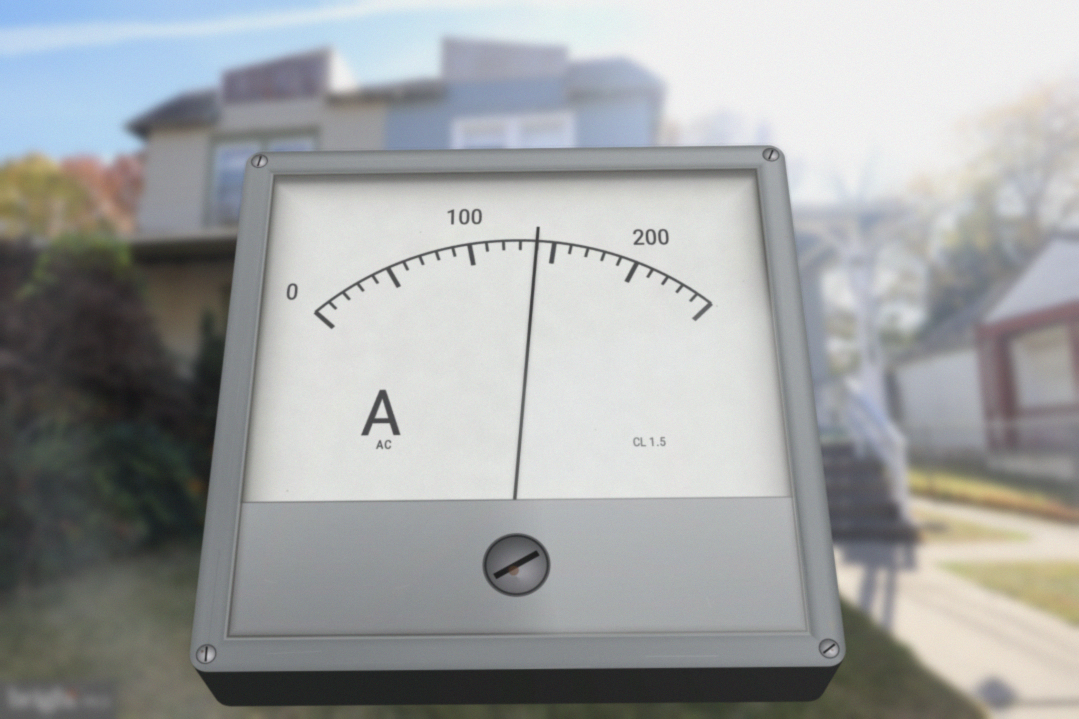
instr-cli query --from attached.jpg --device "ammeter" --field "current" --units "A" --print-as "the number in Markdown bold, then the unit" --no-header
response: **140** A
